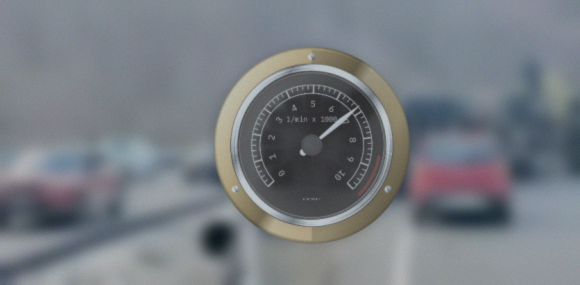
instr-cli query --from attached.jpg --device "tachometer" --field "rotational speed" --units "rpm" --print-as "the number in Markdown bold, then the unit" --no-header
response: **6800** rpm
